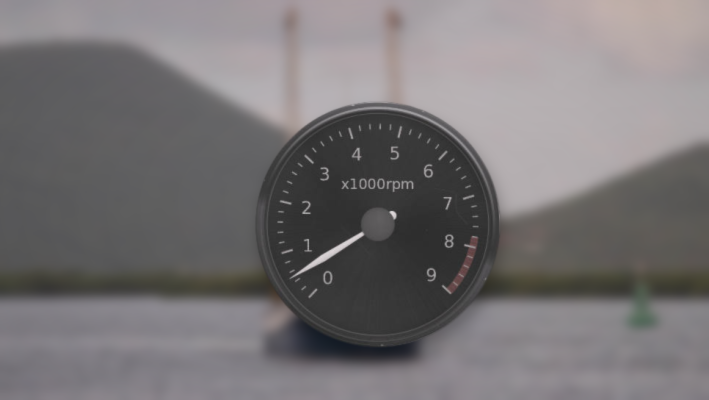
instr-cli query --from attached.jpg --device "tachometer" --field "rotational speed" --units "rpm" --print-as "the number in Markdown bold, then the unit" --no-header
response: **500** rpm
